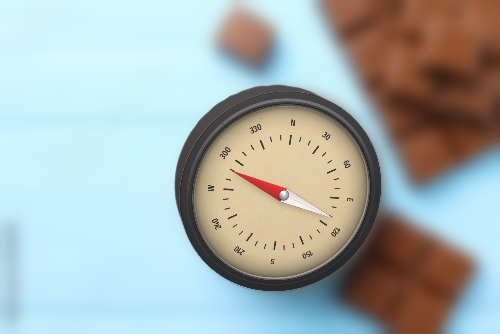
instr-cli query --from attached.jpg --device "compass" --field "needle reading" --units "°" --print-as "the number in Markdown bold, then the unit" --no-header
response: **290** °
